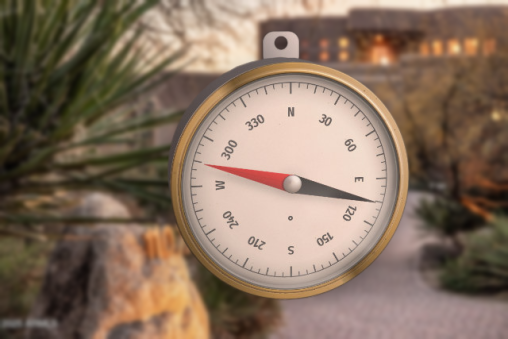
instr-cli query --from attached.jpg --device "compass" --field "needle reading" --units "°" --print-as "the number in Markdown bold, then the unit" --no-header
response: **285** °
